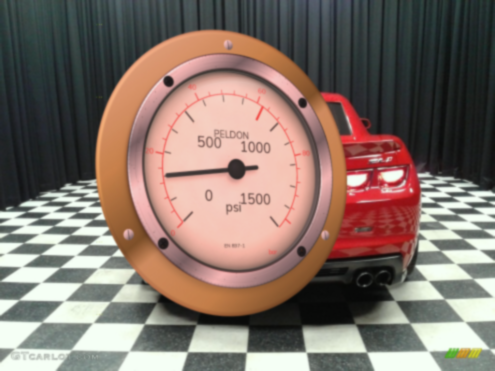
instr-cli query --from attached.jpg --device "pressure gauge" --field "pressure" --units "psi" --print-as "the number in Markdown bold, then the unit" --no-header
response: **200** psi
